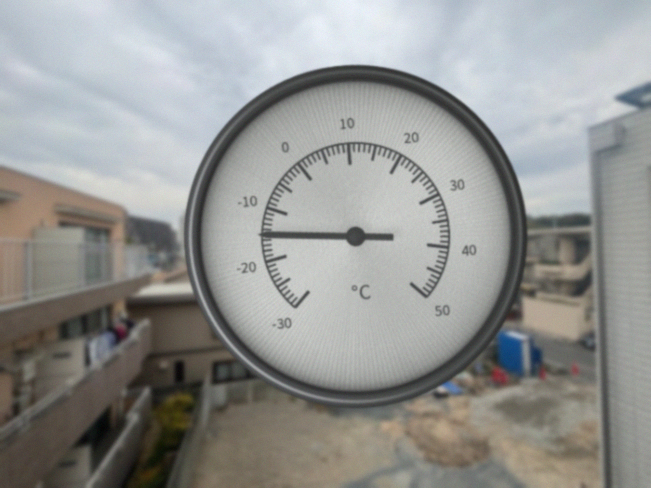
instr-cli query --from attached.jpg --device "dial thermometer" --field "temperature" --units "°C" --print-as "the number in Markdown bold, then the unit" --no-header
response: **-15** °C
